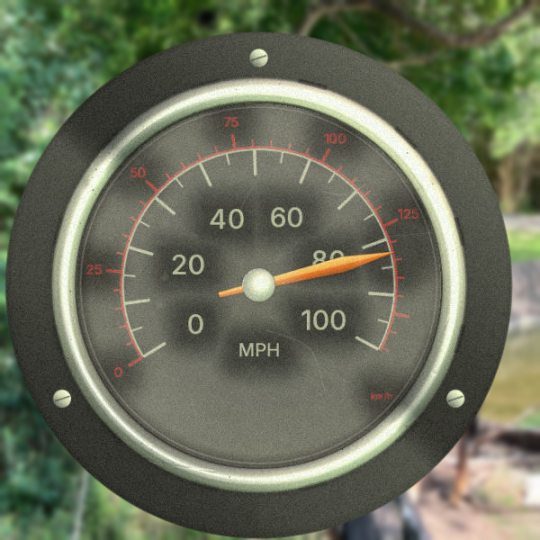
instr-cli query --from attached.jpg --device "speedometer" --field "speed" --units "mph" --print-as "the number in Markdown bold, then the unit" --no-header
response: **82.5** mph
